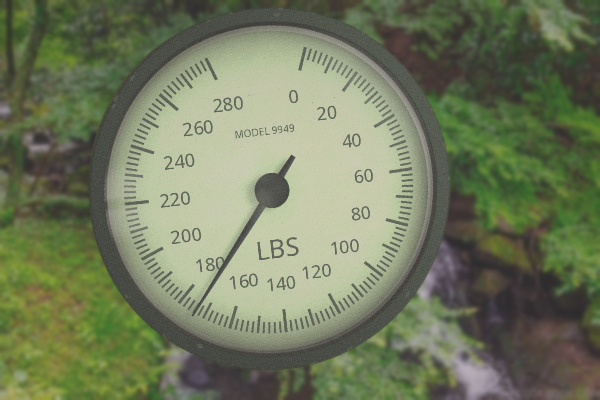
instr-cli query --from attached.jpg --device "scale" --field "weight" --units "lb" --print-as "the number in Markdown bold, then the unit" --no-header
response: **174** lb
